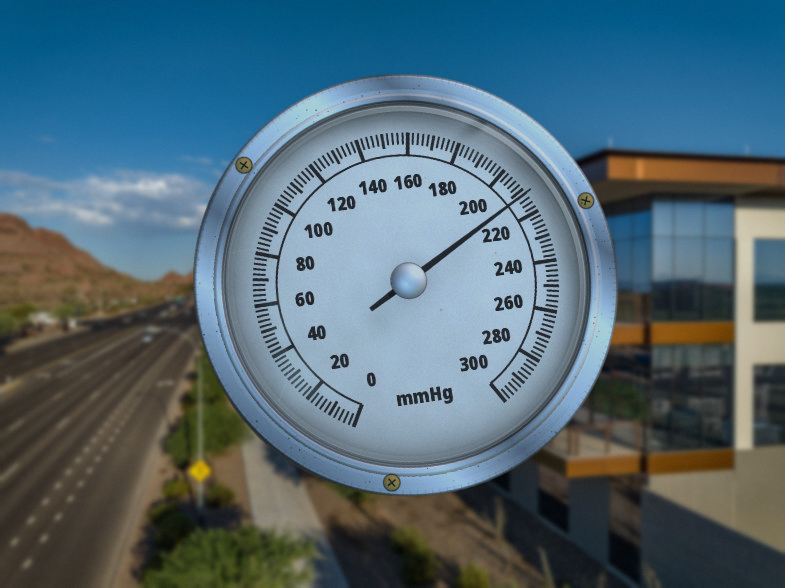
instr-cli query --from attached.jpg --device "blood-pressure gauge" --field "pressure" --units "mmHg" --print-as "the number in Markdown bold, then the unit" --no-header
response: **212** mmHg
